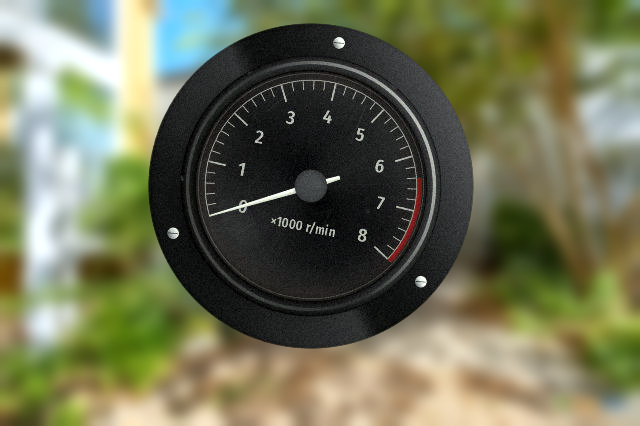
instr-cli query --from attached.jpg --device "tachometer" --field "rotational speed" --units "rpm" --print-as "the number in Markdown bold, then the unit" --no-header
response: **0** rpm
